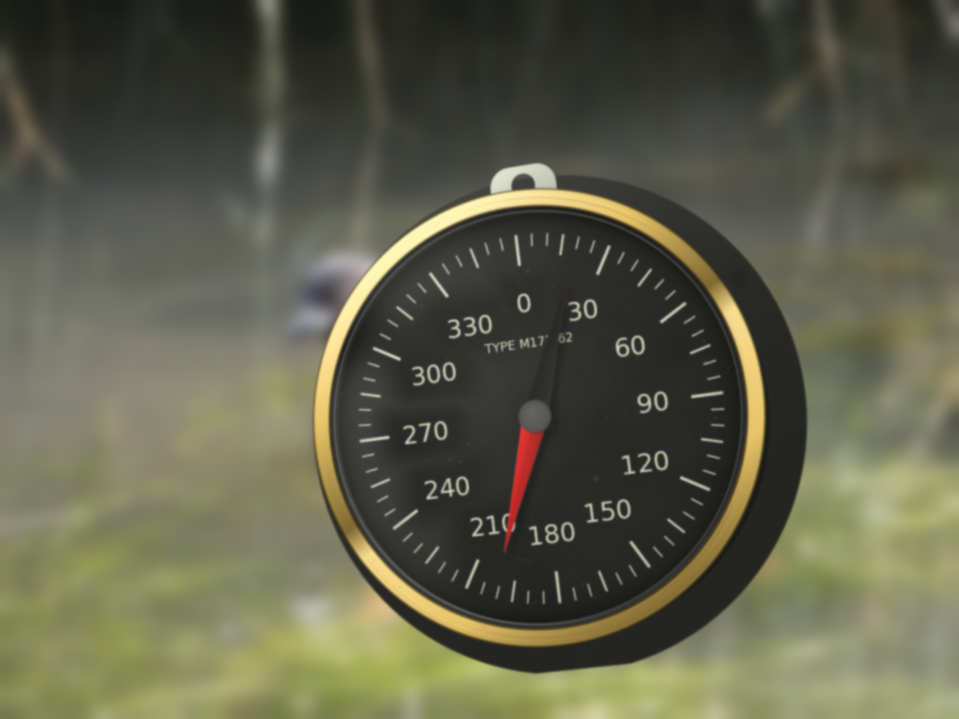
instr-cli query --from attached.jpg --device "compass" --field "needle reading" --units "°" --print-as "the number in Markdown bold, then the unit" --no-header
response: **200** °
